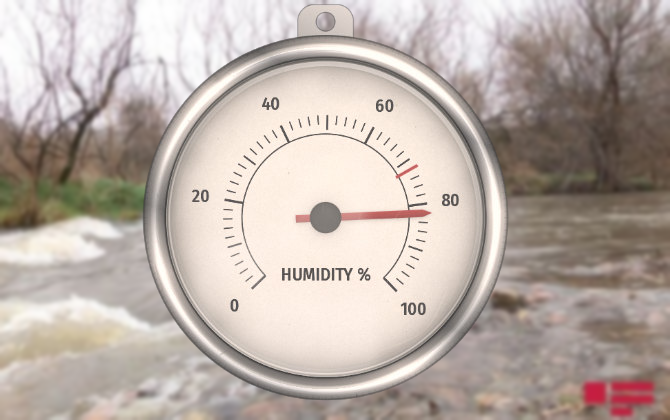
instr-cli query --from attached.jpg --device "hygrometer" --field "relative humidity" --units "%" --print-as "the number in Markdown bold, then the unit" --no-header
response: **82** %
